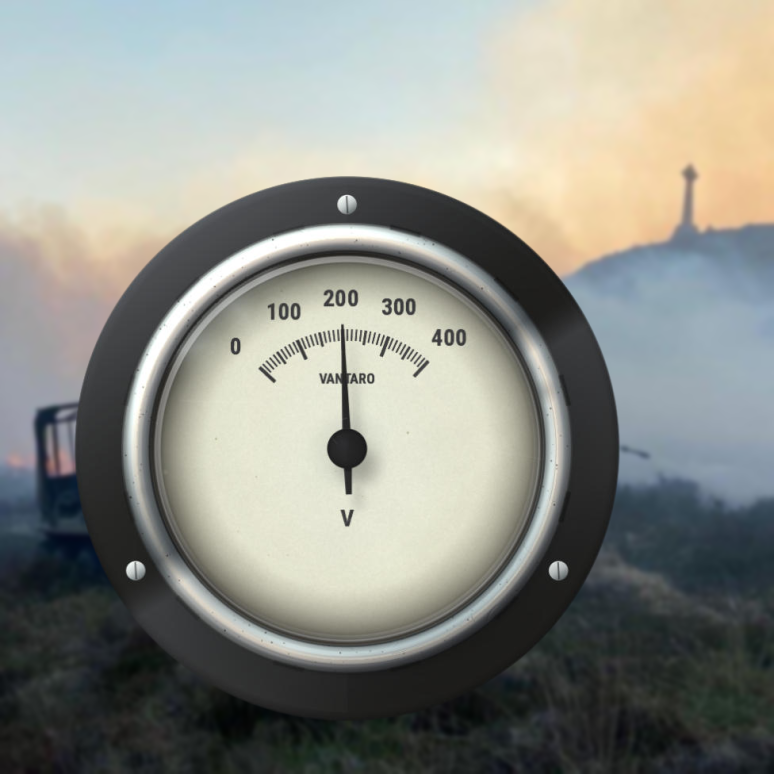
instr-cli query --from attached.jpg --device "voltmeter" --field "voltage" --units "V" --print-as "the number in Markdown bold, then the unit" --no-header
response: **200** V
